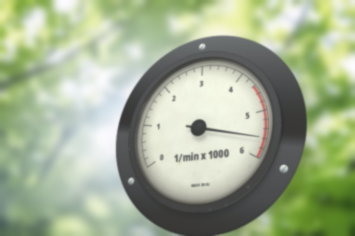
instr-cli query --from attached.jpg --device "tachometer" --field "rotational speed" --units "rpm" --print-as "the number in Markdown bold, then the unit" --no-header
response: **5600** rpm
